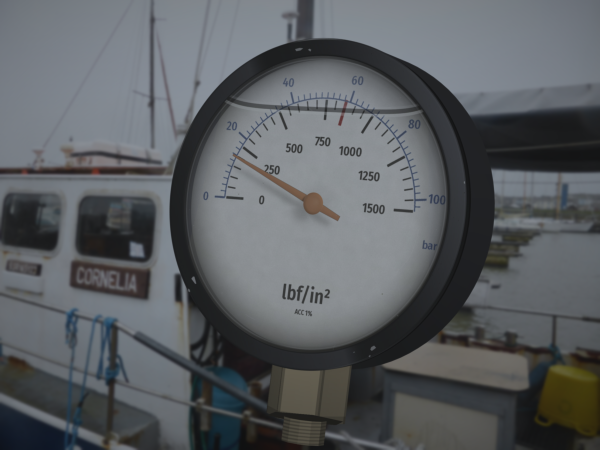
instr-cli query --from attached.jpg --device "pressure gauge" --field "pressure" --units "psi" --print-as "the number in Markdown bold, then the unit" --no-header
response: **200** psi
